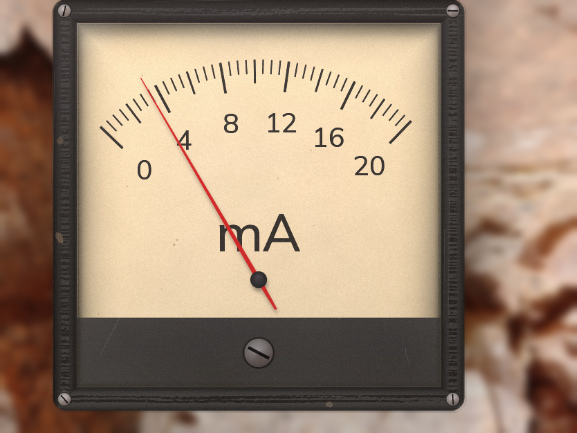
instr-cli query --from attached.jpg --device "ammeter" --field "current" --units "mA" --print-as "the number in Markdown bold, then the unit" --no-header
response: **3.5** mA
